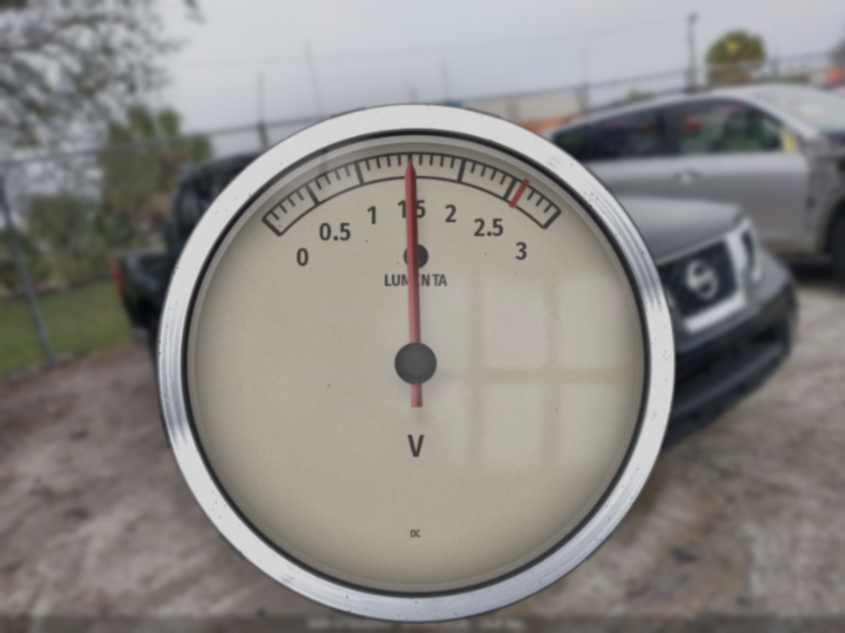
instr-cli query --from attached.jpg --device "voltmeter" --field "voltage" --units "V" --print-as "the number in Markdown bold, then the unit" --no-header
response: **1.5** V
